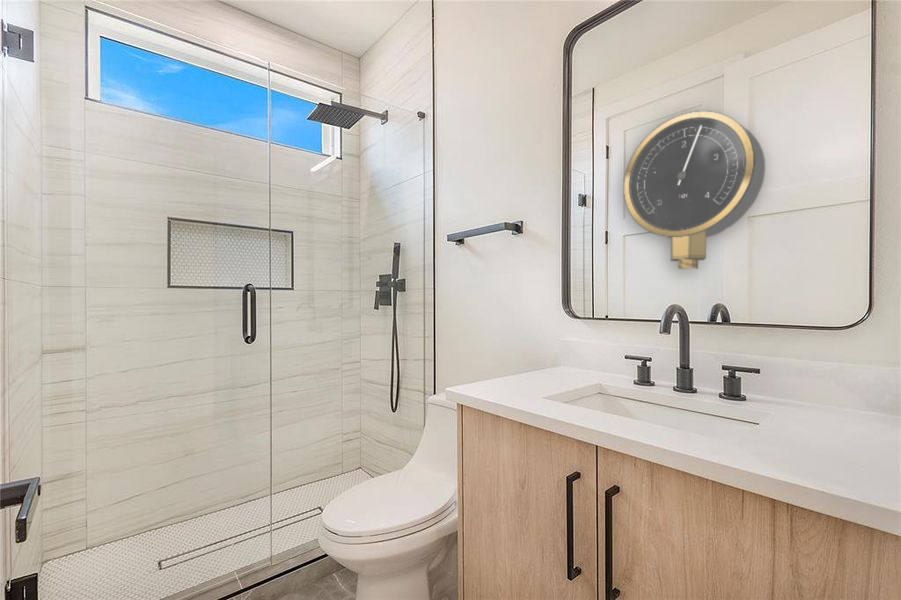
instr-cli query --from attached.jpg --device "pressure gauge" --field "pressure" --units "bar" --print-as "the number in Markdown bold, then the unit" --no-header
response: **2.3** bar
